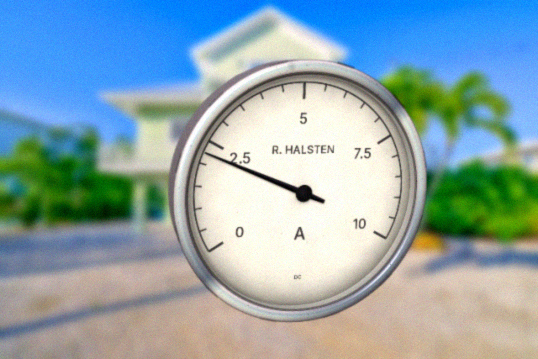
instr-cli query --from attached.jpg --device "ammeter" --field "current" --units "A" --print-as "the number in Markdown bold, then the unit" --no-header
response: **2.25** A
